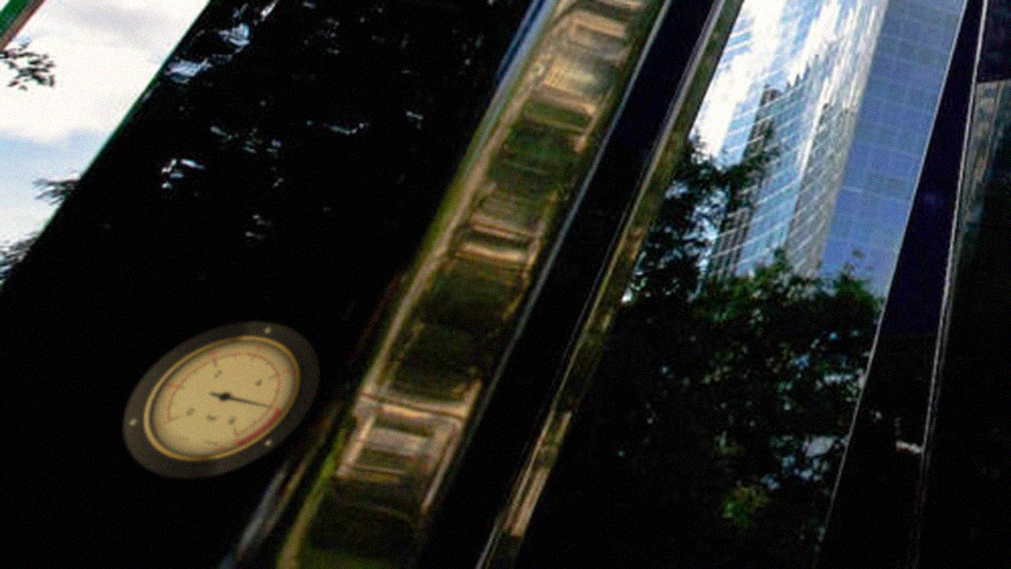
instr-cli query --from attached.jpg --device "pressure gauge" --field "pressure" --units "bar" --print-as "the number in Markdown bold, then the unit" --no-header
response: **5** bar
